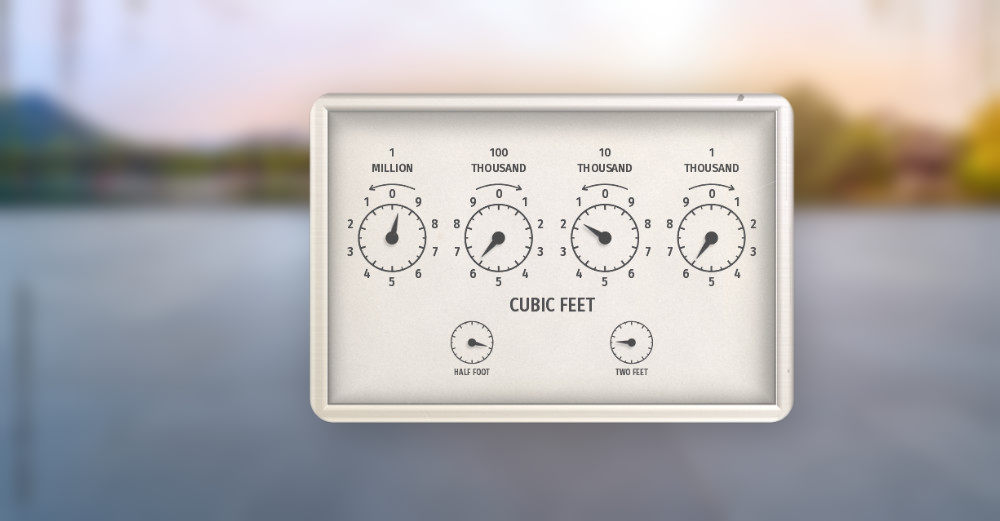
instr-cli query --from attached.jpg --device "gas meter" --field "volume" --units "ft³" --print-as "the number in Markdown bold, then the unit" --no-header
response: **961600** ft³
